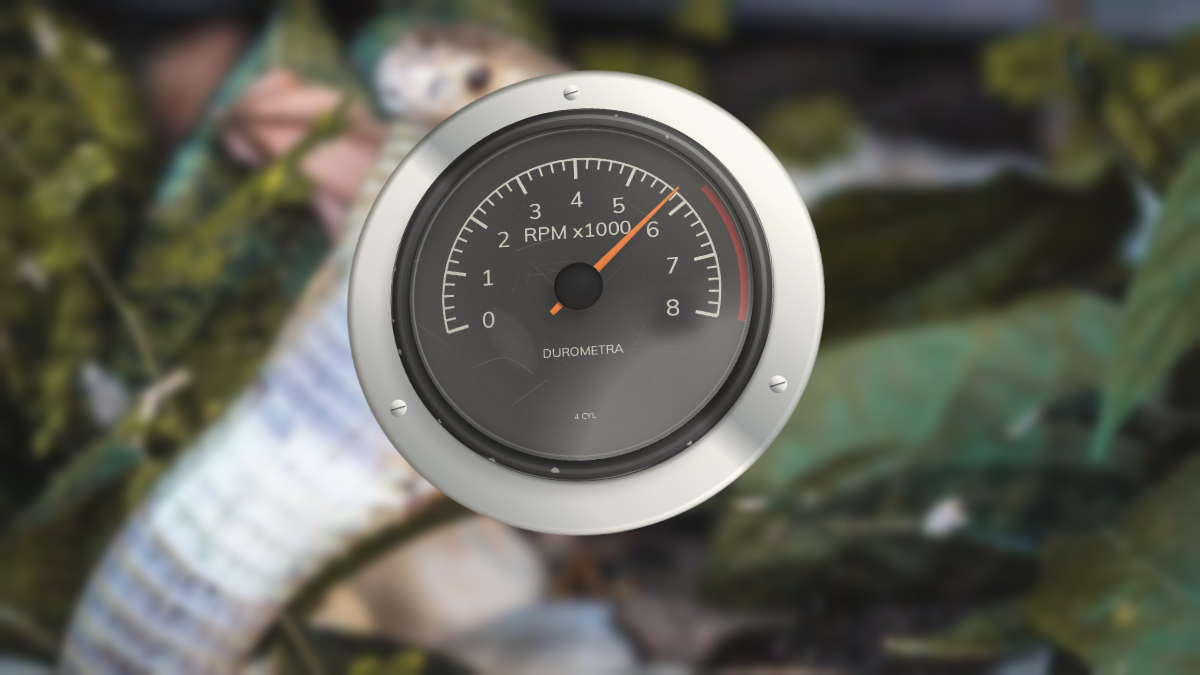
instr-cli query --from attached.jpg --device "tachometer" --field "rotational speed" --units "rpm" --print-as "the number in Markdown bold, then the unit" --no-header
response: **5800** rpm
